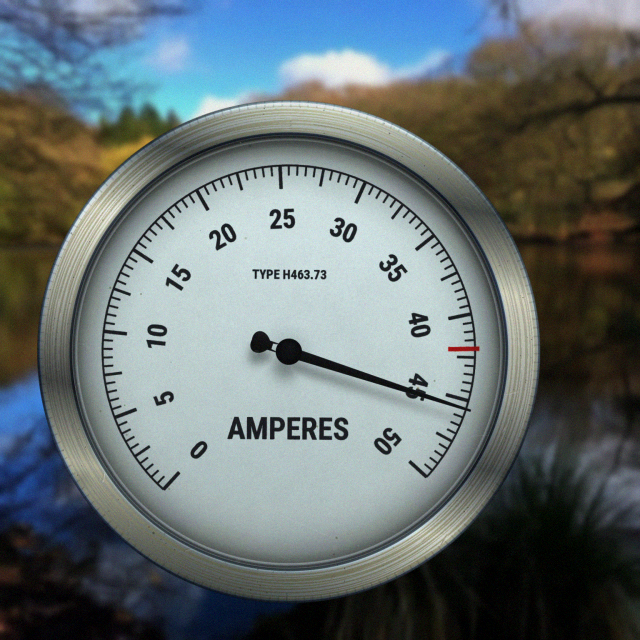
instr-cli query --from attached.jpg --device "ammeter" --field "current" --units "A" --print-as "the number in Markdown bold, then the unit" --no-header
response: **45.5** A
